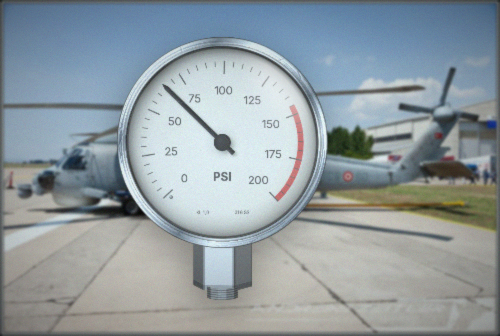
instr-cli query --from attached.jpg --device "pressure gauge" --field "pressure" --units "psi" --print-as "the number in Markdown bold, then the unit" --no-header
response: **65** psi
